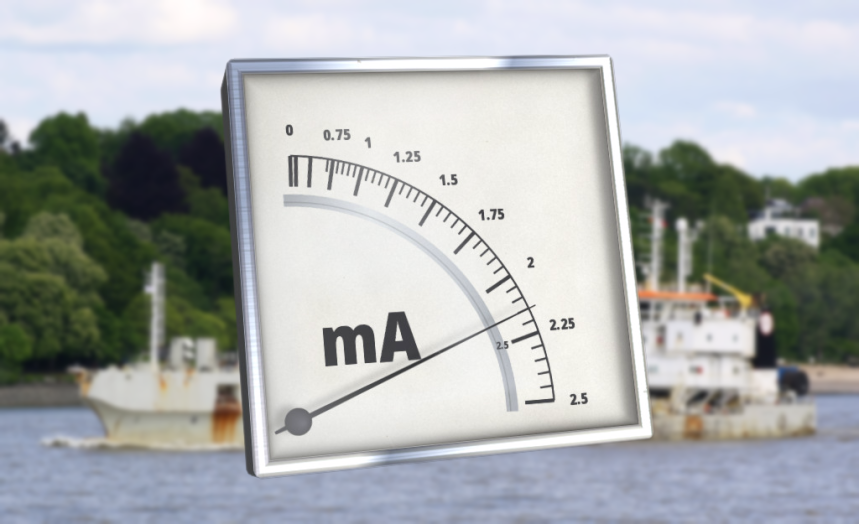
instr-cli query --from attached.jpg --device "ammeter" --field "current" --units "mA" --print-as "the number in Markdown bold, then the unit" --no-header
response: **2.15** mA
